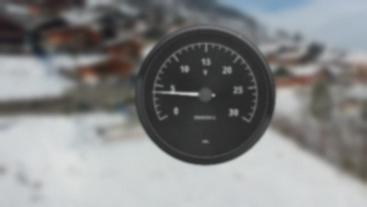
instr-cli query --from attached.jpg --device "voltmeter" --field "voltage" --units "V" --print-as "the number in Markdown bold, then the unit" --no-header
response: **4** V
